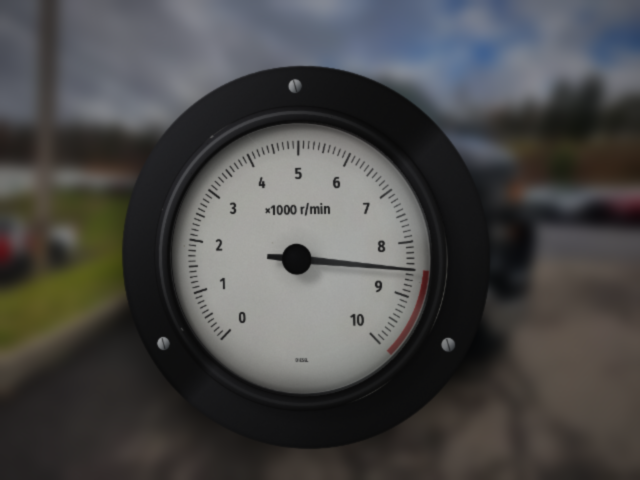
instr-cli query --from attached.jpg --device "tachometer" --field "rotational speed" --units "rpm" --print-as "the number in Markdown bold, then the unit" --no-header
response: **8500** rpm
